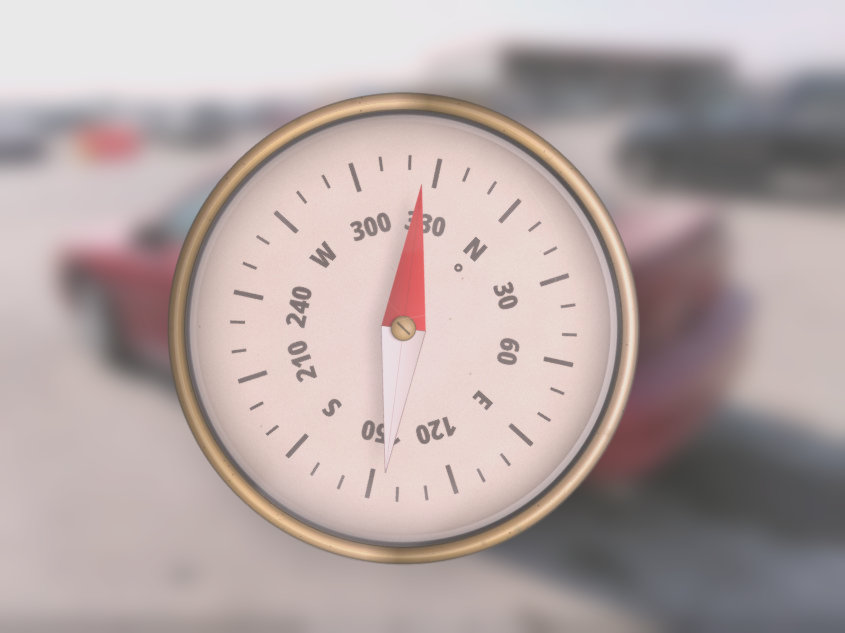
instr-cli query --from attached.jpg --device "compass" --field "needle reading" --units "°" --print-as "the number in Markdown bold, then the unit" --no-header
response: **325** °
